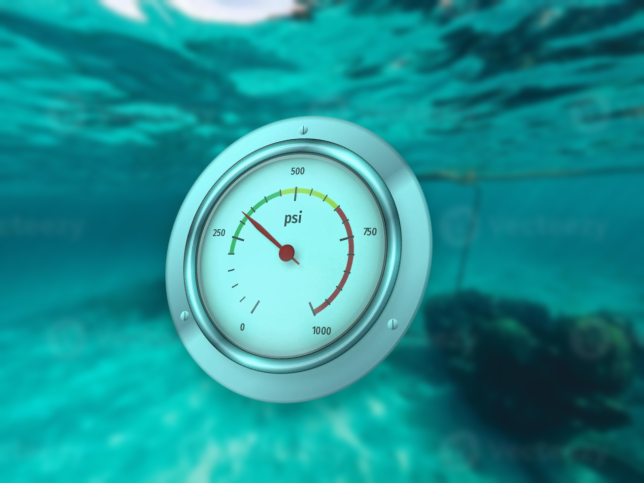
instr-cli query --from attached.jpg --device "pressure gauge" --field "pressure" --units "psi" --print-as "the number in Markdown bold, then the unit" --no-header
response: **325** psi
